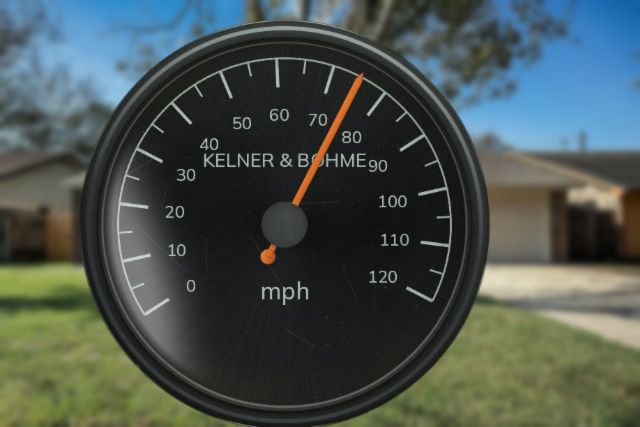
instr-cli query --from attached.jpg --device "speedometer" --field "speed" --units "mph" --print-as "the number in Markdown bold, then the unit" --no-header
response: **75** mph
